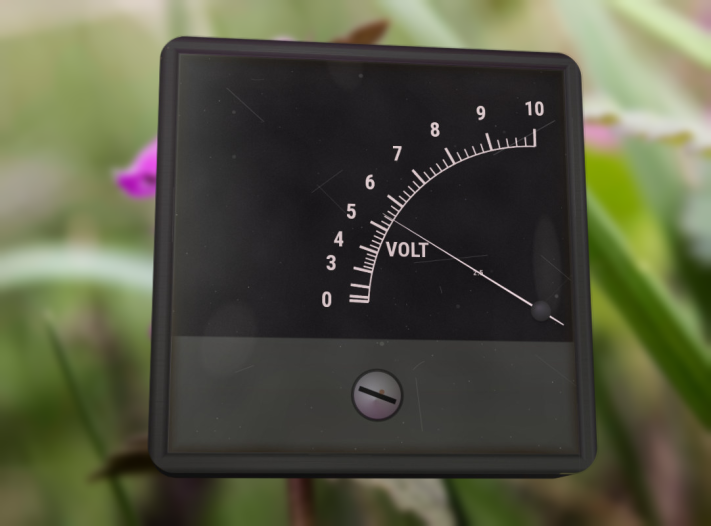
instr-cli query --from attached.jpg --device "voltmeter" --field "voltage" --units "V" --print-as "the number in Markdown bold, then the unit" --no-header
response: **5.4** V
